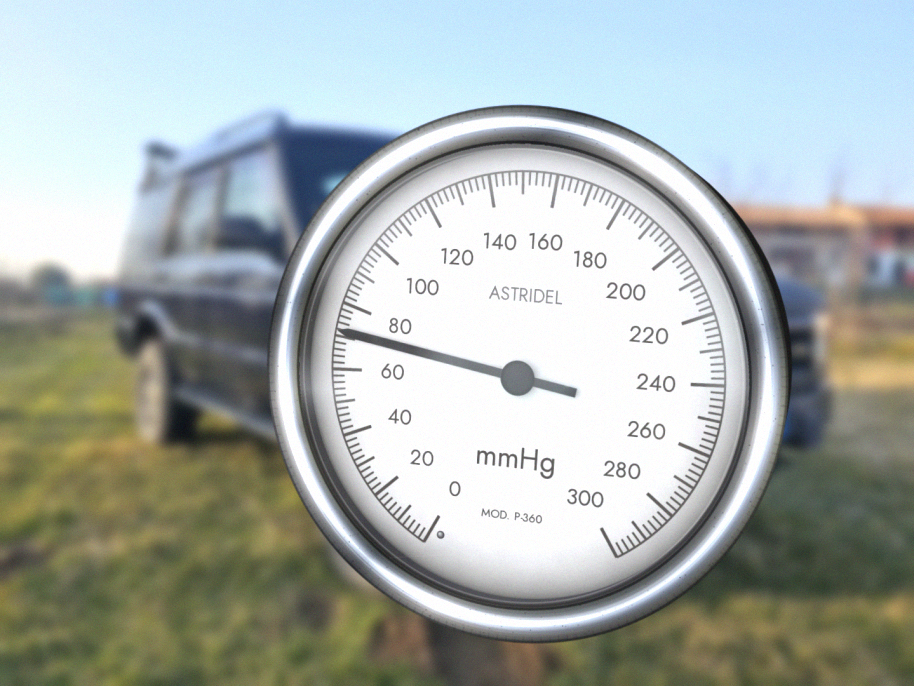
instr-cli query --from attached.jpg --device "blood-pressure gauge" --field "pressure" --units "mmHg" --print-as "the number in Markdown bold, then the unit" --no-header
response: **72** mmHg
